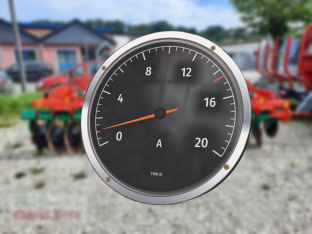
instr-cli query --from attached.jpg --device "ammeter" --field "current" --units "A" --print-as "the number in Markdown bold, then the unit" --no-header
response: **1** A
